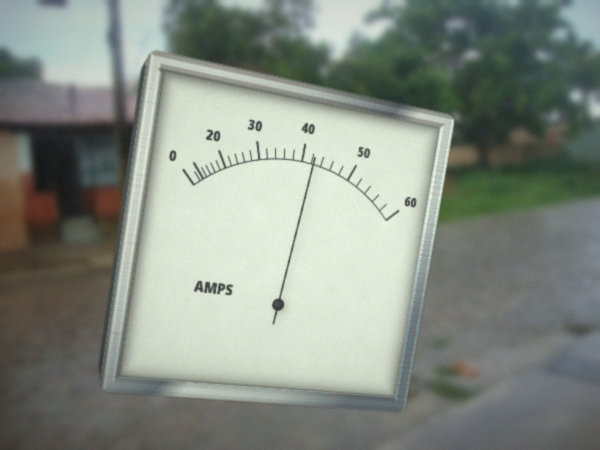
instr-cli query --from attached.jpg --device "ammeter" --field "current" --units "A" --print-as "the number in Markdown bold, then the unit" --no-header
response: **42** A
